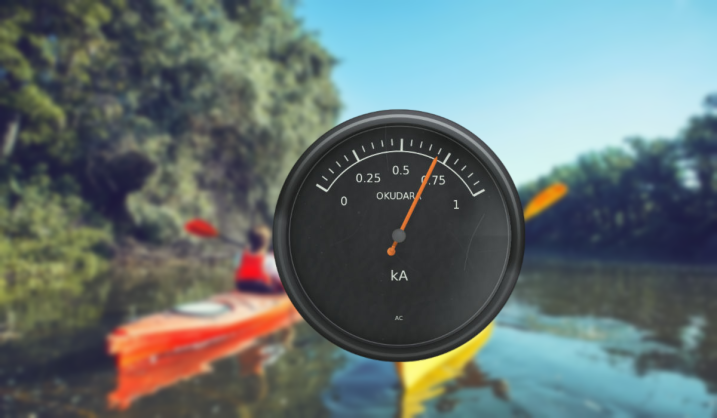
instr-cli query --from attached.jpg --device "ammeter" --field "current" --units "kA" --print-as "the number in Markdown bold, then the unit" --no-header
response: **0.7** kA
